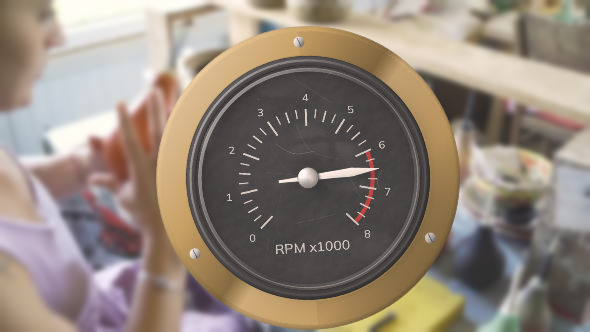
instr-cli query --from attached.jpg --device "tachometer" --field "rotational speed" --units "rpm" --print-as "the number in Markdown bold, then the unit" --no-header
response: **6500** rpm
